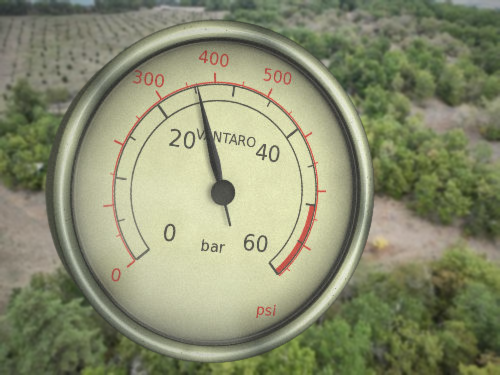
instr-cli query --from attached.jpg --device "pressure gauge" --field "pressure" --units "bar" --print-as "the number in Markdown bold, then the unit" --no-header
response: **25** bar
